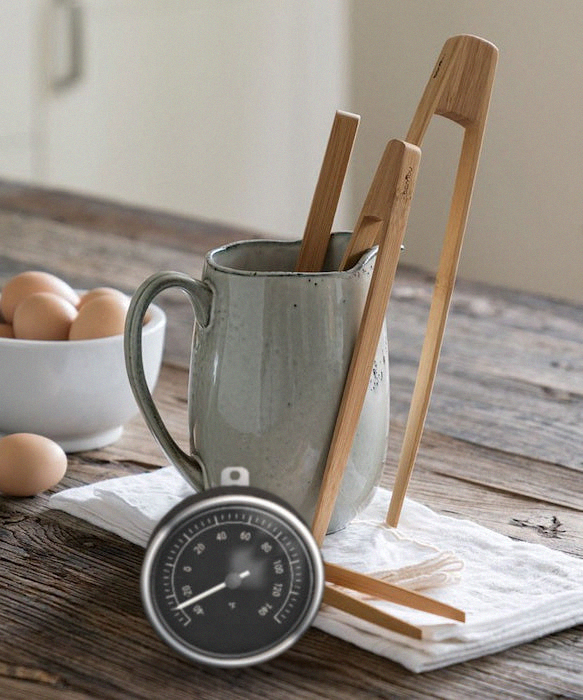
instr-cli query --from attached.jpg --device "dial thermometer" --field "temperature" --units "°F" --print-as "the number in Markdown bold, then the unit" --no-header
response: **-28** °F
